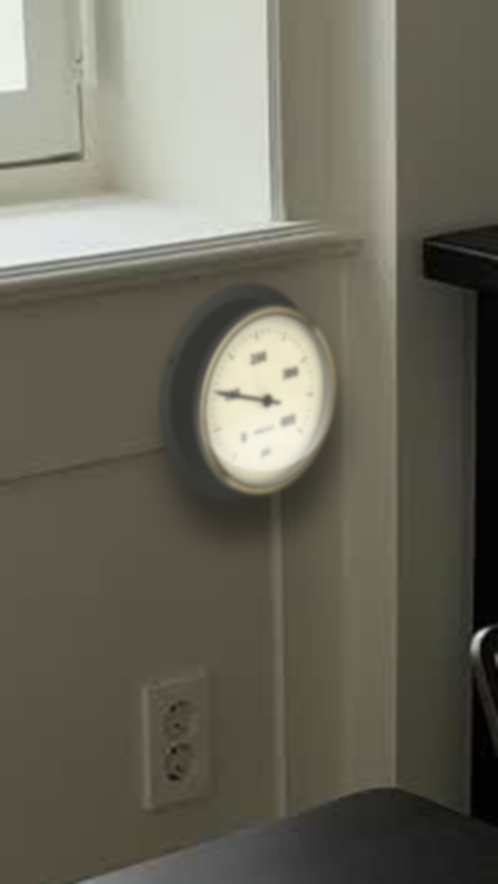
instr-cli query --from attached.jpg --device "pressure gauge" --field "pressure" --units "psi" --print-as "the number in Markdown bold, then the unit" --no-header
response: **100** psi
